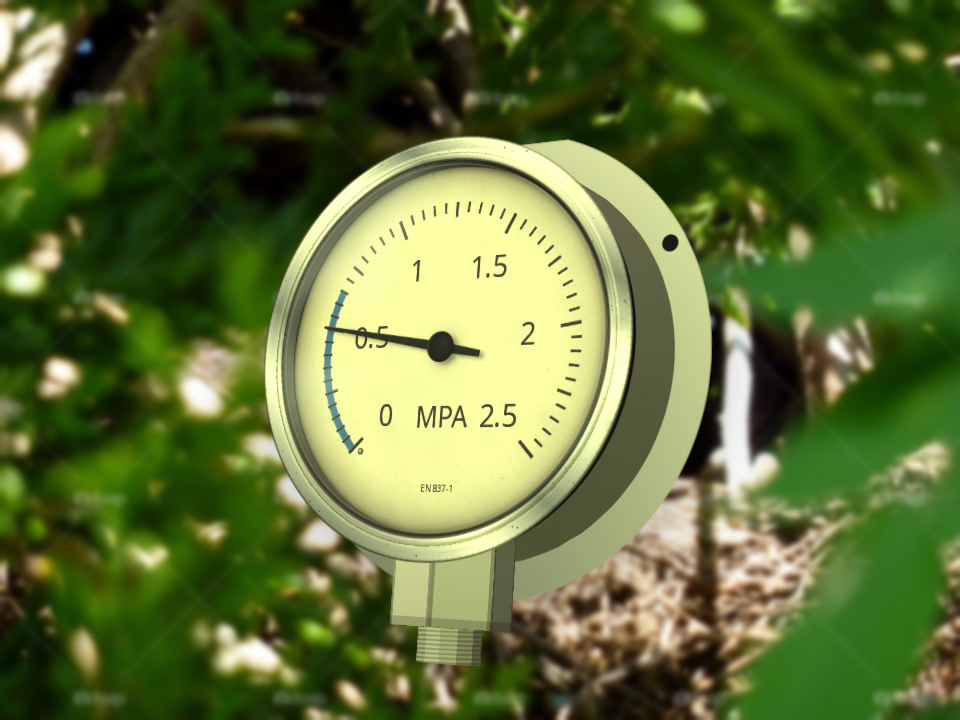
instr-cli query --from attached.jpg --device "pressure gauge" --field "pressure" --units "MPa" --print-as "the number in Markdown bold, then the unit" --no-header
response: **0.5** MPa
